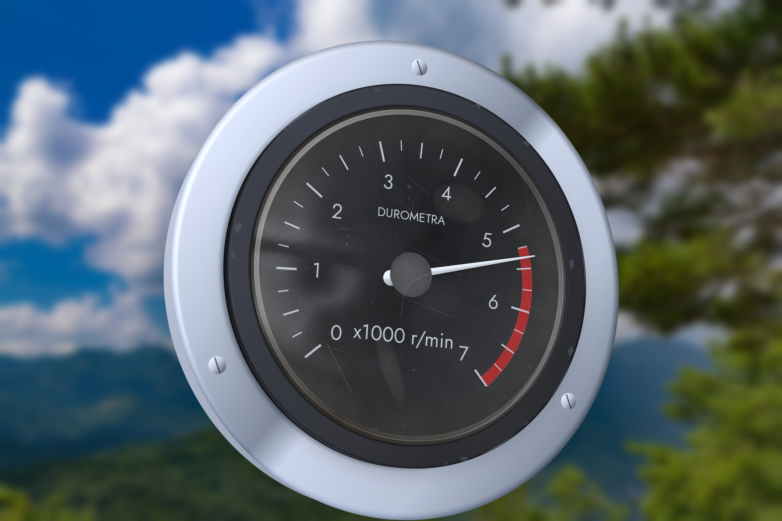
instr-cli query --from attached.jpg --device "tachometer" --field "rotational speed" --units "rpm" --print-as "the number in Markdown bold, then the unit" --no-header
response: **5375** rpm
